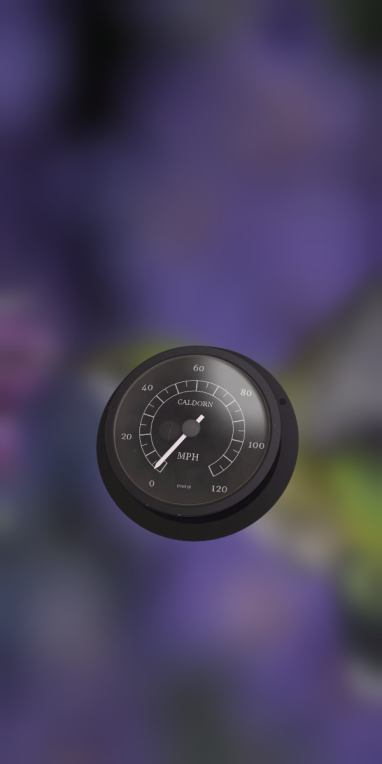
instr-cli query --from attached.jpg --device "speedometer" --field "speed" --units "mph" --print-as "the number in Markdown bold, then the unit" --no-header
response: **2.5** mph
